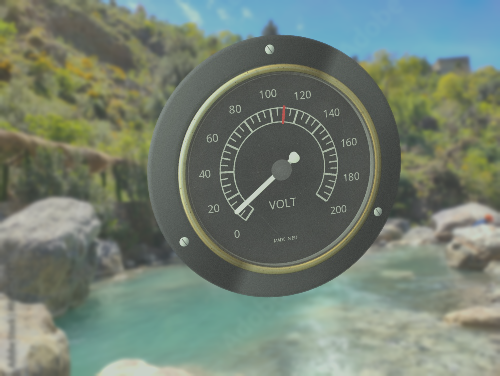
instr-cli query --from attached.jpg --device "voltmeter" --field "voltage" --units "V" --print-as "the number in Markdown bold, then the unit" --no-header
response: **10** V
